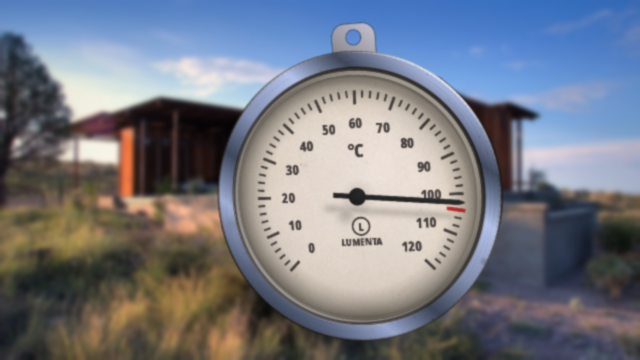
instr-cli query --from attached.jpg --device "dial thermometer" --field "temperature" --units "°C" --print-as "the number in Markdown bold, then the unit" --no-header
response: **102** °C
